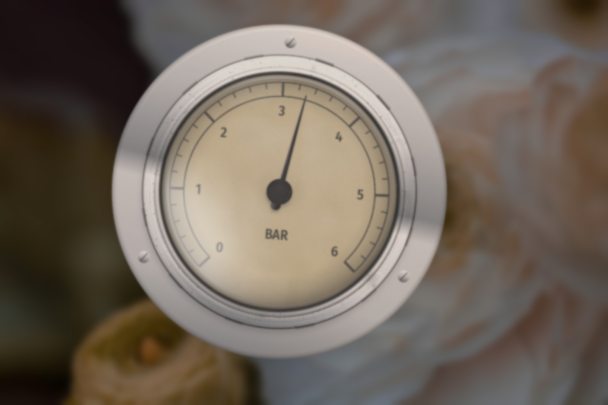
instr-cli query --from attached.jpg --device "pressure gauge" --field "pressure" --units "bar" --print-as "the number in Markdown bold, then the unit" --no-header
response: **3.3** bar
